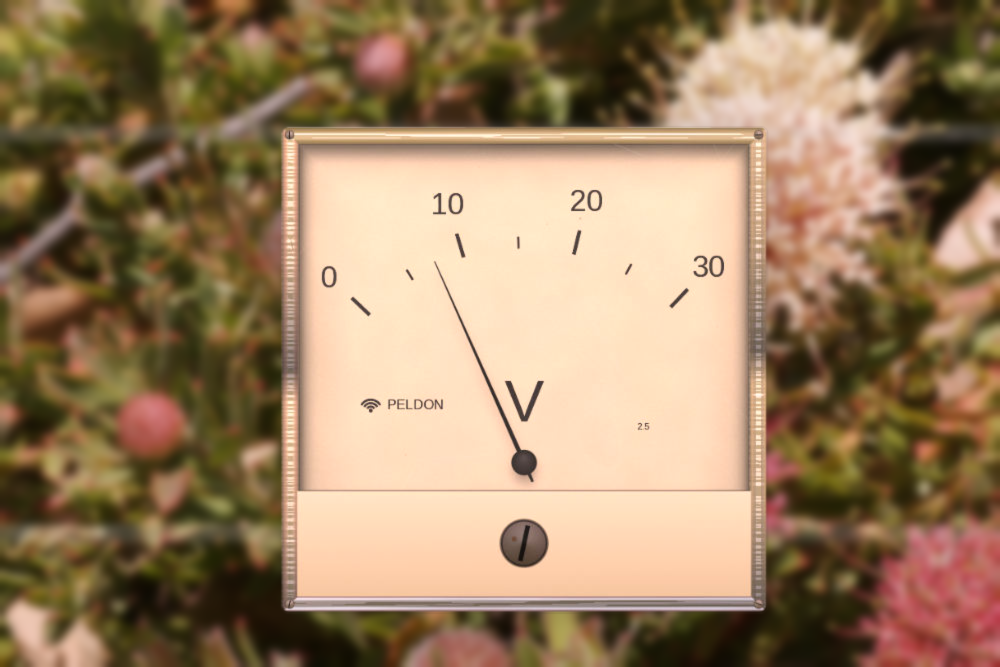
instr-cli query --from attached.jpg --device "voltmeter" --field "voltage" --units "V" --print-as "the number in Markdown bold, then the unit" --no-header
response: **7.5** V
